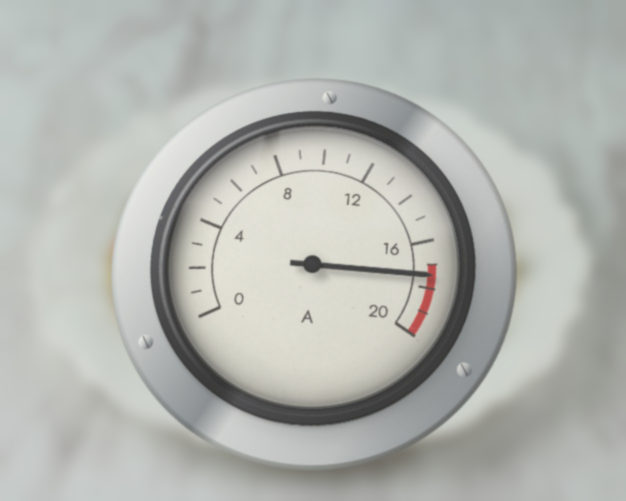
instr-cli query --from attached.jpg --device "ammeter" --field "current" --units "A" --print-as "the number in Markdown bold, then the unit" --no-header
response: **17.5** A
